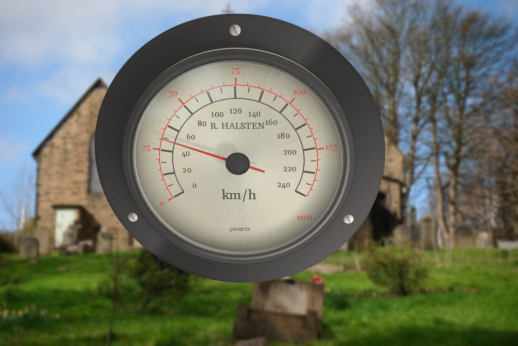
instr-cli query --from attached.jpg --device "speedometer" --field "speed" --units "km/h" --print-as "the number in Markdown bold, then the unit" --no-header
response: **50** km/h
